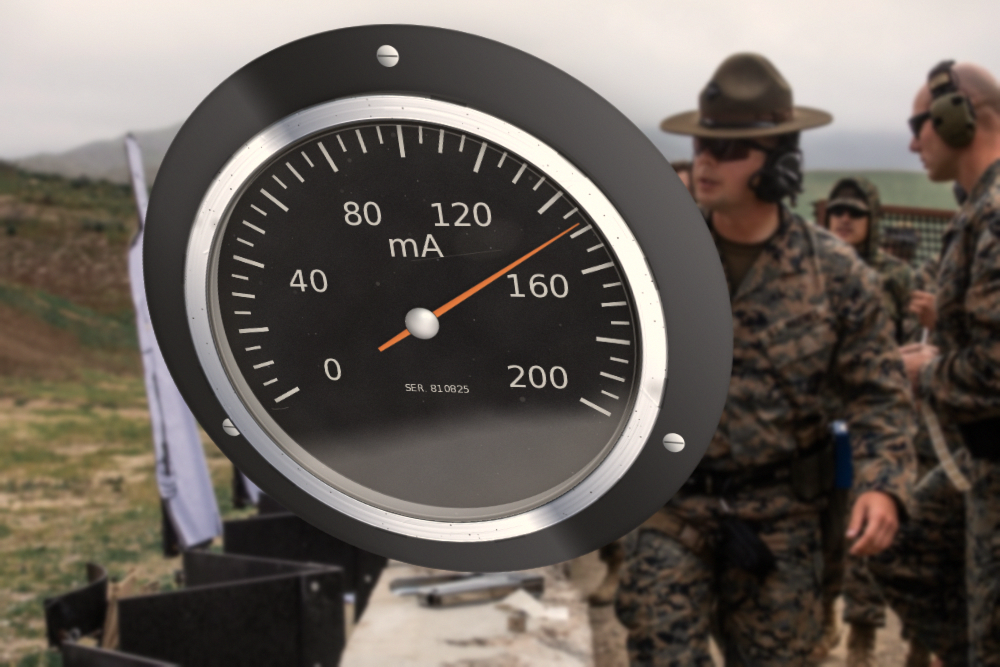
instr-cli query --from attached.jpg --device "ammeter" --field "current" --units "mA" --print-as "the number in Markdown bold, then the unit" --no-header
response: **147.5** mA
